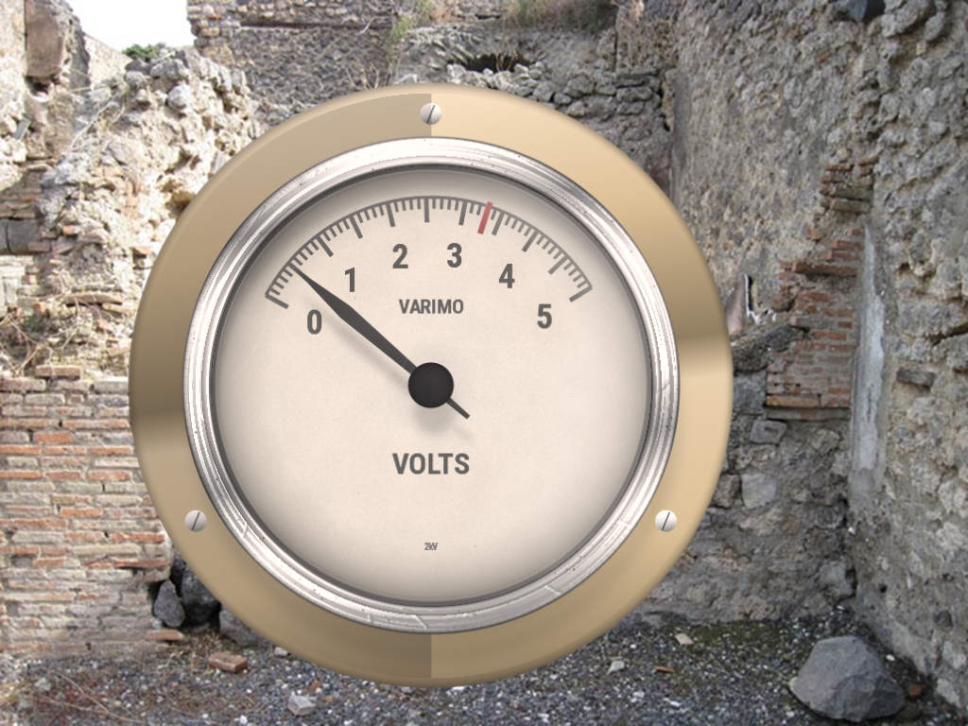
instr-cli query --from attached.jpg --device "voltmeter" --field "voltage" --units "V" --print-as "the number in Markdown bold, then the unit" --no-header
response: **0.5** V
